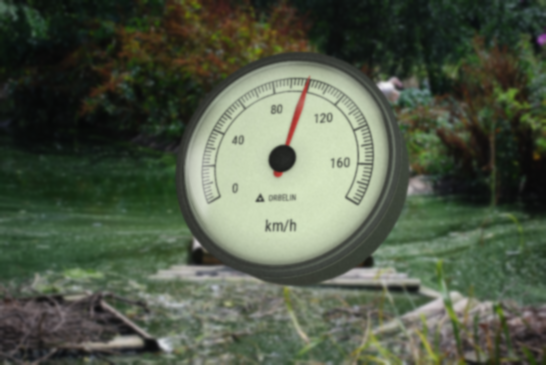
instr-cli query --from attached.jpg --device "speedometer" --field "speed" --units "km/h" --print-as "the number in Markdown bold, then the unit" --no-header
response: **100** km/h
